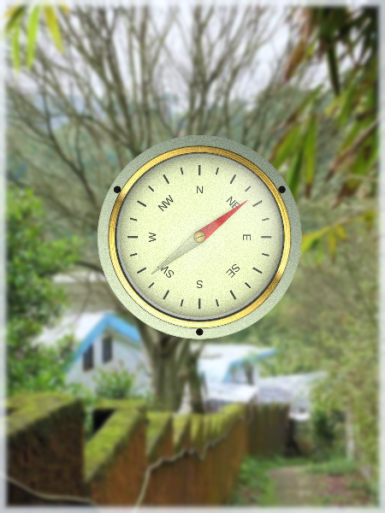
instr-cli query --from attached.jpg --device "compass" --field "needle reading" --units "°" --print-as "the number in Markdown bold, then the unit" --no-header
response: **52.5** °
